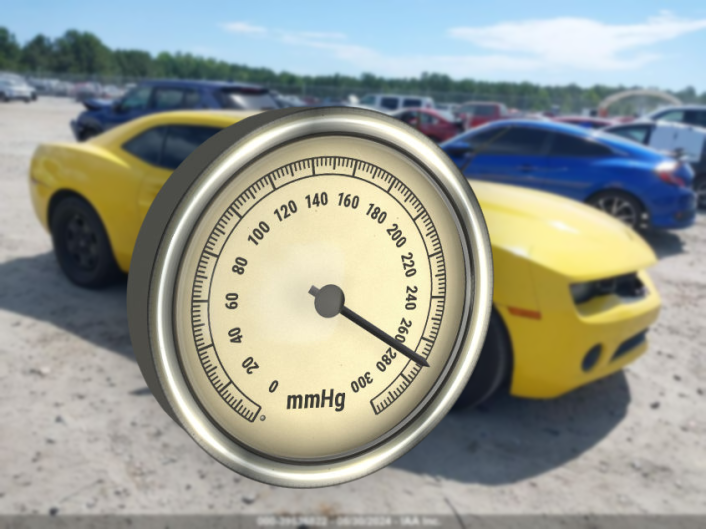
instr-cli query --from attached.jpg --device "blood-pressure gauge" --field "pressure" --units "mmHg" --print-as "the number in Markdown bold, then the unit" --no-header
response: **270** mmHg
